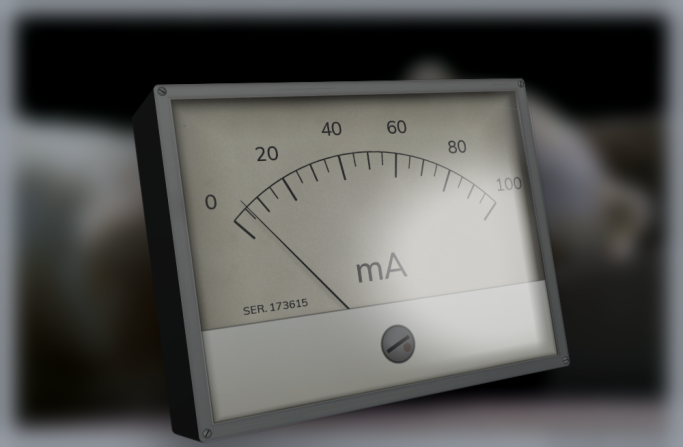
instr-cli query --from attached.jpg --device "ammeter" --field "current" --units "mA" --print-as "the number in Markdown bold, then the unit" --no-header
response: **5** mA
